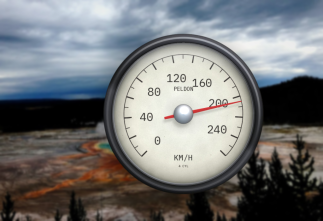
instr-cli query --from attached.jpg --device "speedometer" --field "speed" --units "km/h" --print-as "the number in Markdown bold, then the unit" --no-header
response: **205** km/h
